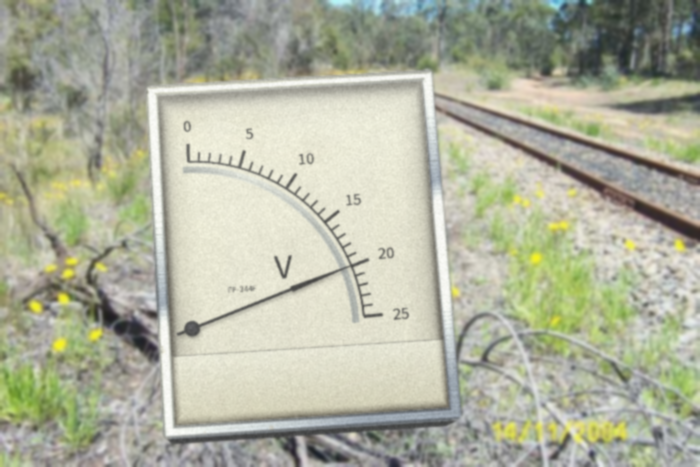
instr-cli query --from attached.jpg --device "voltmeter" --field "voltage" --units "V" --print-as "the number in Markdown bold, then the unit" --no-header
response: **20** V
